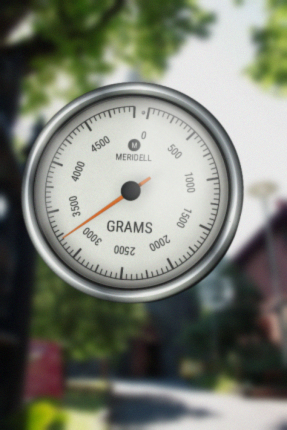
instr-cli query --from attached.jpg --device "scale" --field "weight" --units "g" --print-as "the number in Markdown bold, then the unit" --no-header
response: **3200** g
